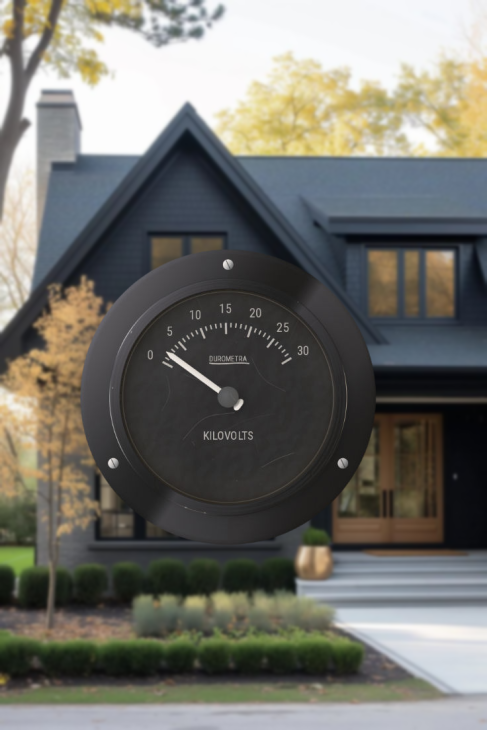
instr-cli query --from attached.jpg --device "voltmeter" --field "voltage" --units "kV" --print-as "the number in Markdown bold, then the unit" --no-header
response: **2** kV
